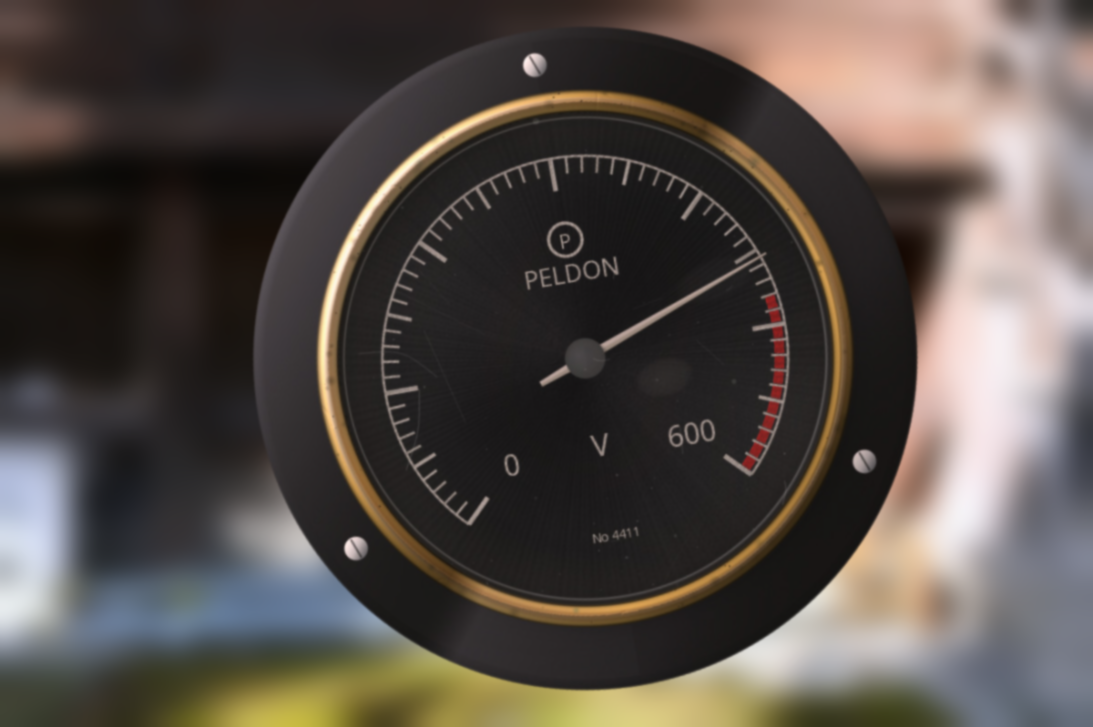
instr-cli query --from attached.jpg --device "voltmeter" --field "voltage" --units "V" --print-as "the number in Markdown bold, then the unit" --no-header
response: **455** V
